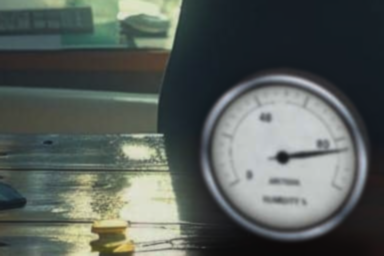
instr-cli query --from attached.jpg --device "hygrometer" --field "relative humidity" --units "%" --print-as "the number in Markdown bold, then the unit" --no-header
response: **84** %
